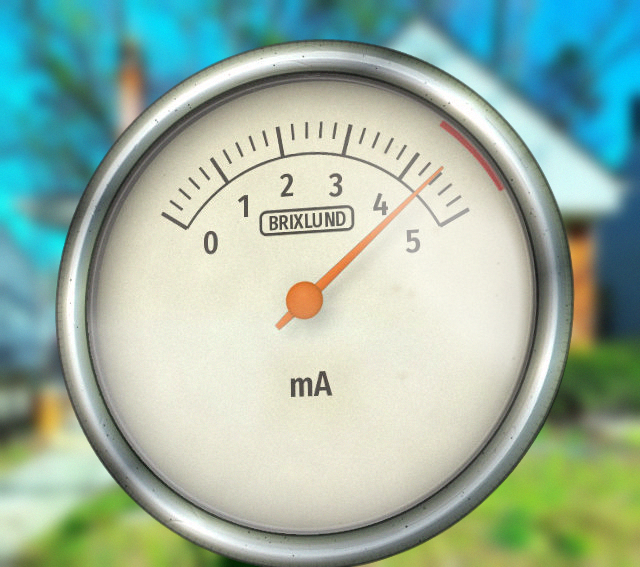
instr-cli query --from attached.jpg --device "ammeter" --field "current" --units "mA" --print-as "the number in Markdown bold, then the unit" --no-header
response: **4.4** mA
